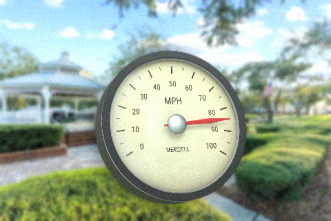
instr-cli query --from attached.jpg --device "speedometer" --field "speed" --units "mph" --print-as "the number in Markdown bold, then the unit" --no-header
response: **85** mph
